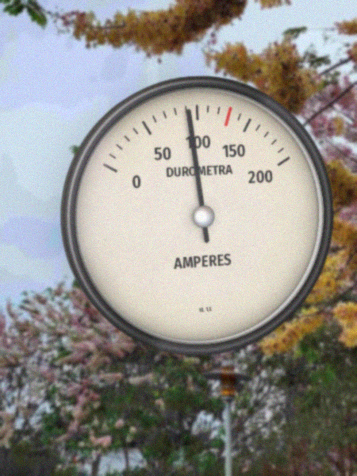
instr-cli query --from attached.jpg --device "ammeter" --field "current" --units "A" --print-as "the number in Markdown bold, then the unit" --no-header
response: **90** A
